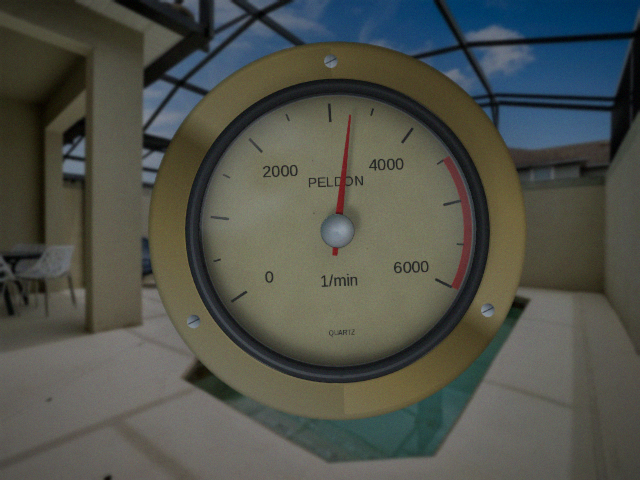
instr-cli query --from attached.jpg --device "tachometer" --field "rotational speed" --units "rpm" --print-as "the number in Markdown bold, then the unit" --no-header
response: **3250** rpm
